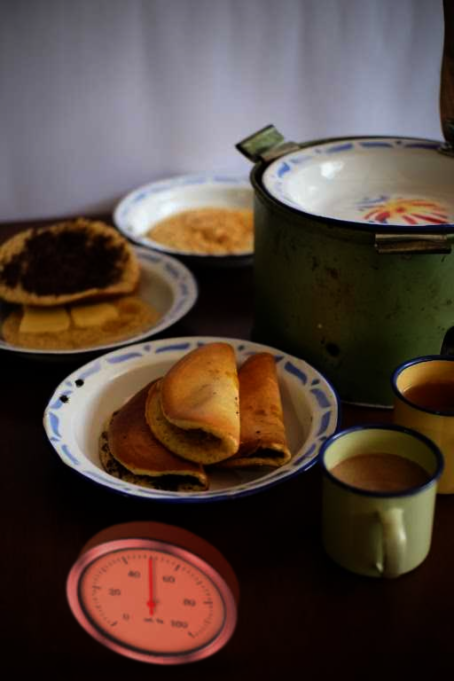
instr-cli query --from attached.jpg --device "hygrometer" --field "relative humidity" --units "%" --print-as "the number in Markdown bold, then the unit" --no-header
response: **50** %
